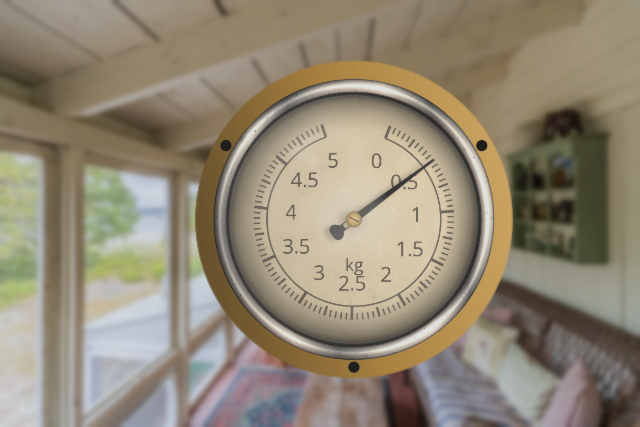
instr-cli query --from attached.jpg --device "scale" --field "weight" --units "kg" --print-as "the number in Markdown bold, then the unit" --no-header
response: **0.5** kg
